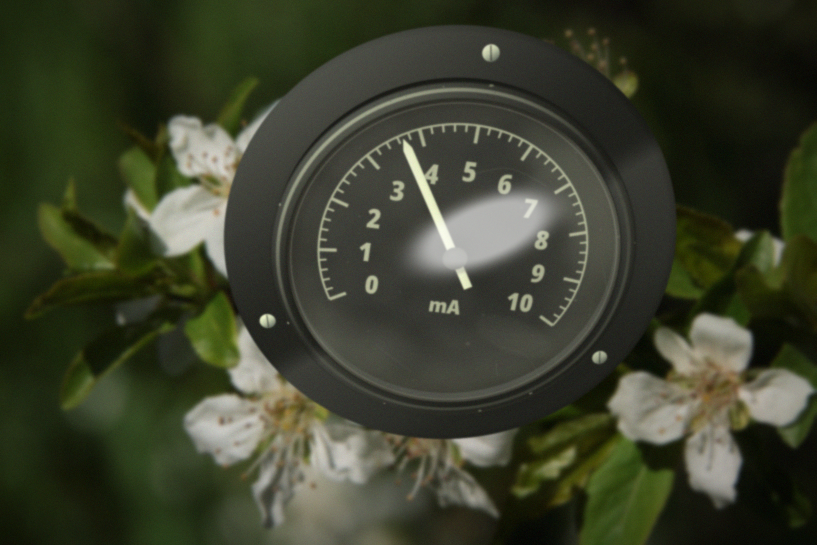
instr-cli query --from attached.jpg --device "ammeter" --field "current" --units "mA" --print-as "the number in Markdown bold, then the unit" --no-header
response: **3.7** mA
